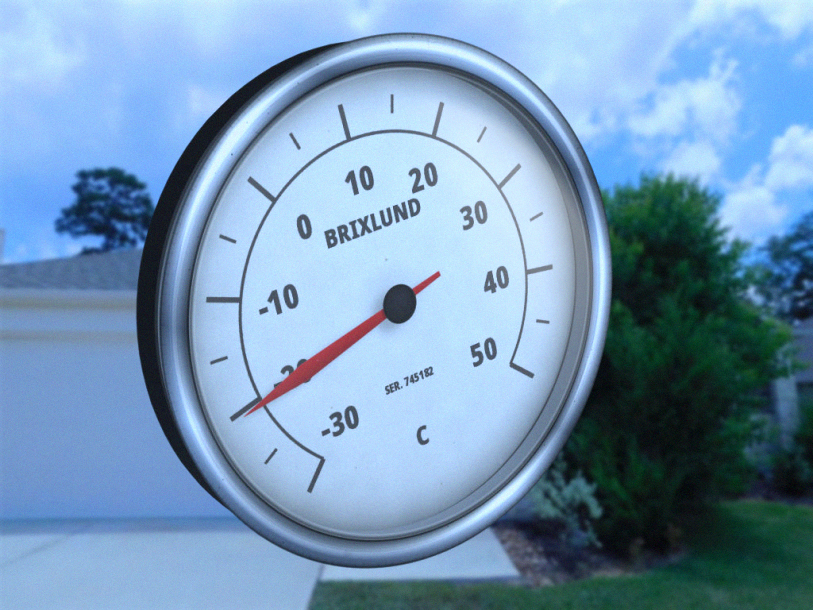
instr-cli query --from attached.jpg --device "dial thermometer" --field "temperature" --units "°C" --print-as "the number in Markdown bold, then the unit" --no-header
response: **-20** °C
